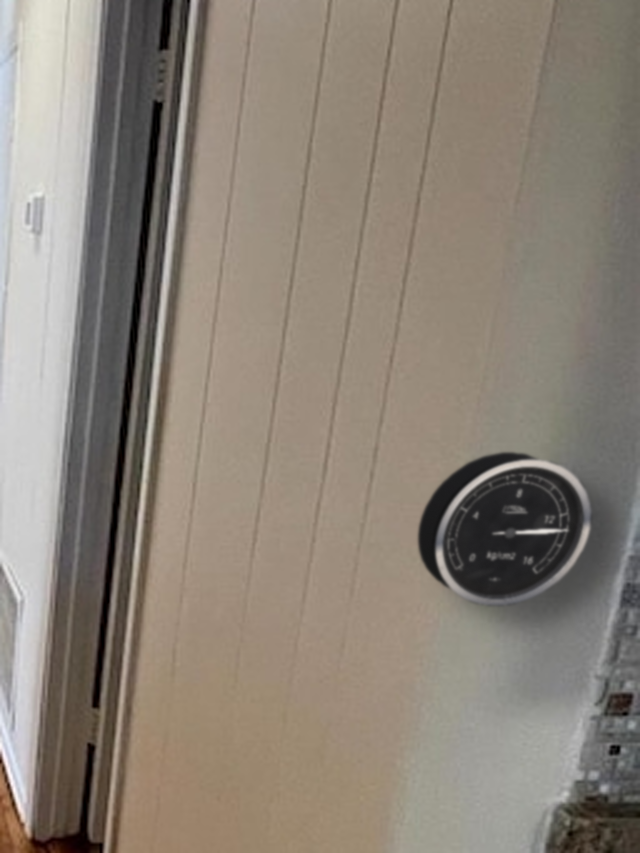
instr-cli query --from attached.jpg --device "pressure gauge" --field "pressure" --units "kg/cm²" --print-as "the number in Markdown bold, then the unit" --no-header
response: **13** kg/cm²
